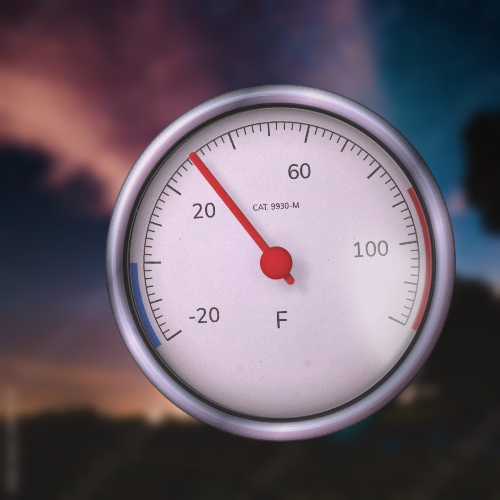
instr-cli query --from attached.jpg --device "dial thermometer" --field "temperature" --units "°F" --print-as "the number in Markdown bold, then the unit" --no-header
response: **30** °F
